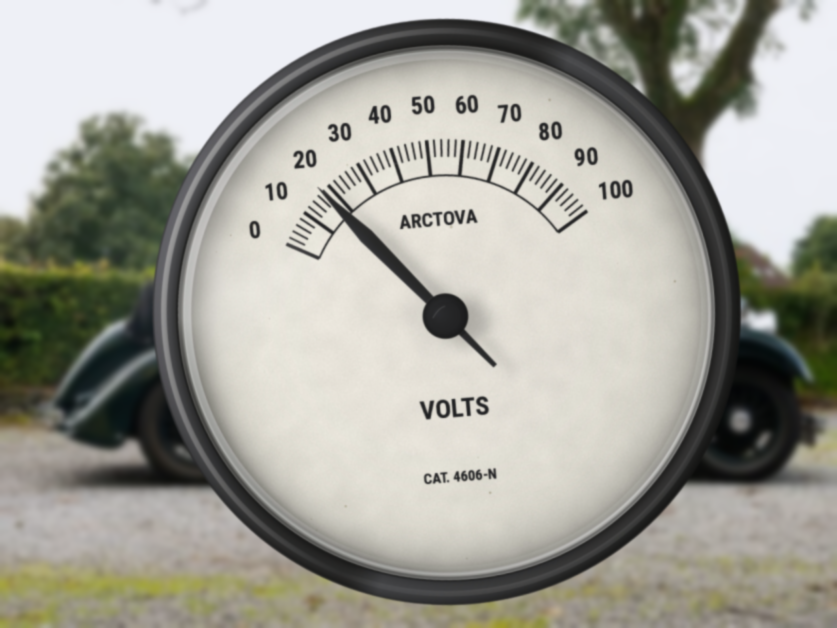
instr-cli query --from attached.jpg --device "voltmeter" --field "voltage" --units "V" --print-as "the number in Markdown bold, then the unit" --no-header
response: **18** V
